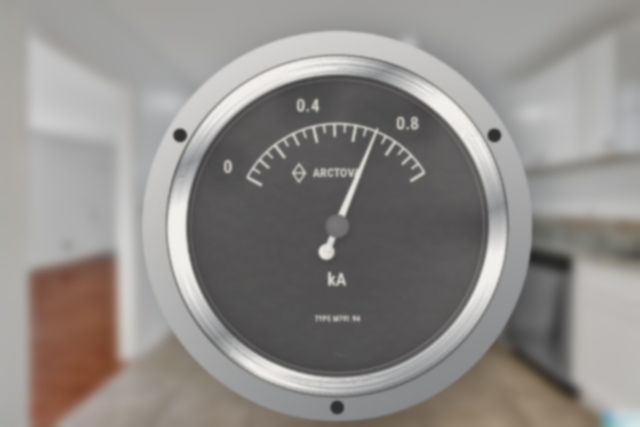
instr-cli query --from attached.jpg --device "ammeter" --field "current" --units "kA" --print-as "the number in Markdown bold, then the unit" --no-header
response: **0.7** kA
